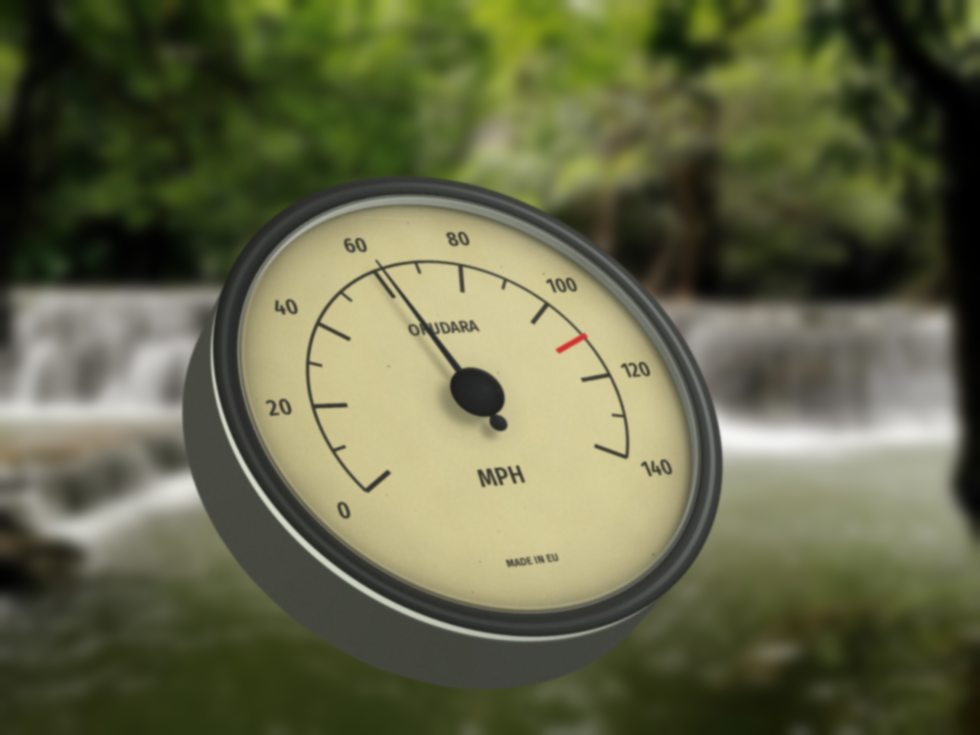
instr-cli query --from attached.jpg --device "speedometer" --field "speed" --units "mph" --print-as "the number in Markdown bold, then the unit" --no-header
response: **60** mph
